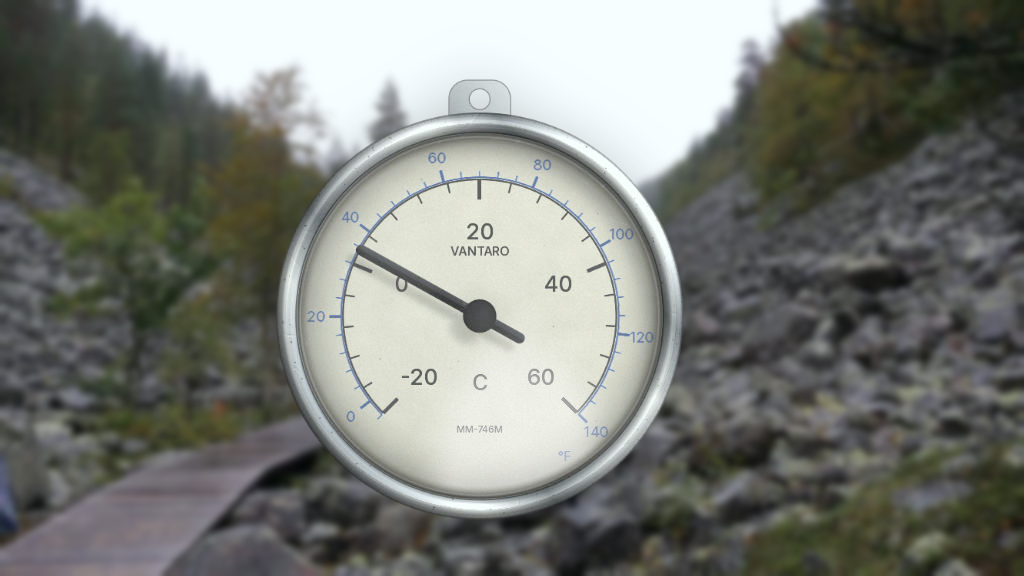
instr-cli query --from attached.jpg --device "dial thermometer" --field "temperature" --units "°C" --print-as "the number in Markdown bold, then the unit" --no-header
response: **2** °C
